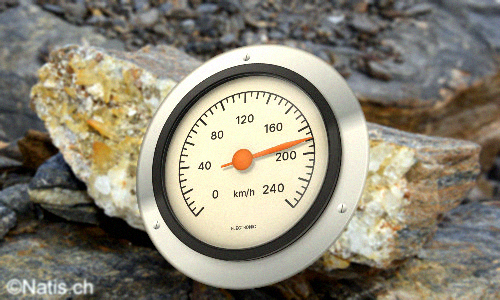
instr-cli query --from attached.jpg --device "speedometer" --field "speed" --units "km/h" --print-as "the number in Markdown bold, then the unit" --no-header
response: **190** km/h
